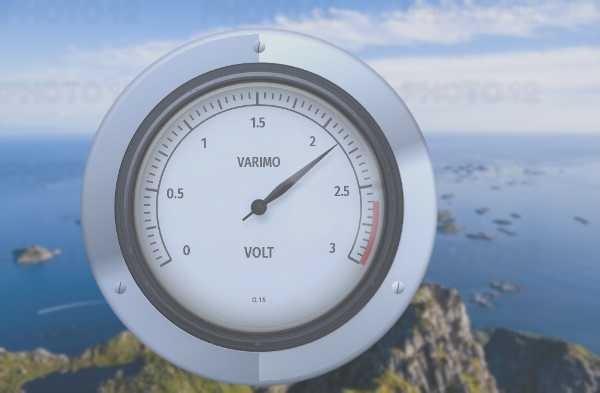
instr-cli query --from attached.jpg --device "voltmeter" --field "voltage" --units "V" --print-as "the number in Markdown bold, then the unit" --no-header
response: **2.15** V
